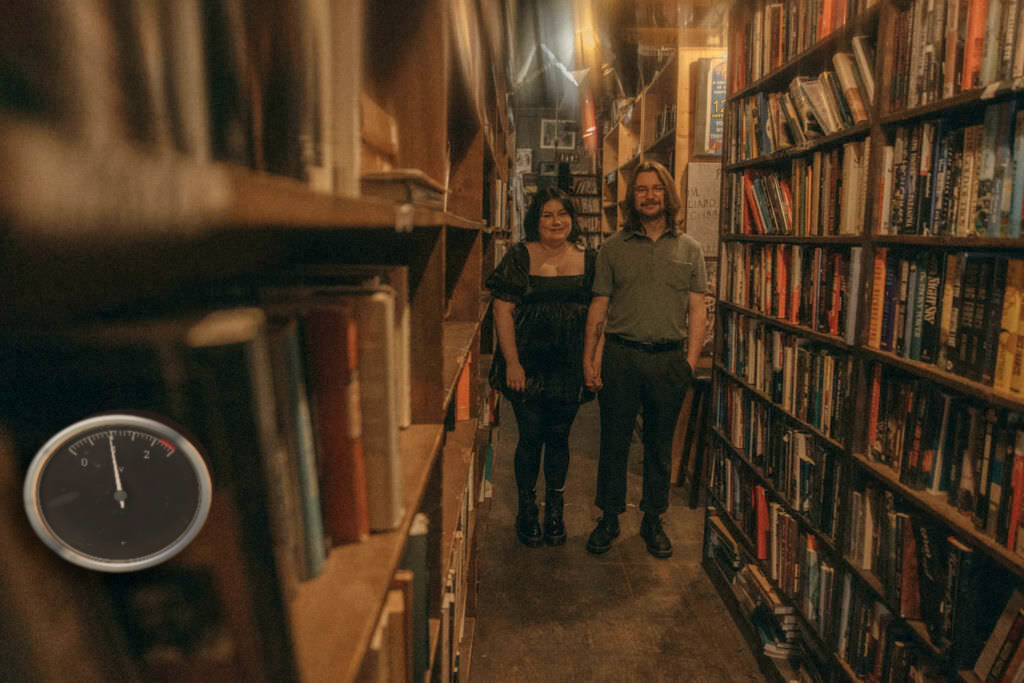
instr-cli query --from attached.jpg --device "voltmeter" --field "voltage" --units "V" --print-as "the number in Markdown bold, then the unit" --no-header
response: **1** V
